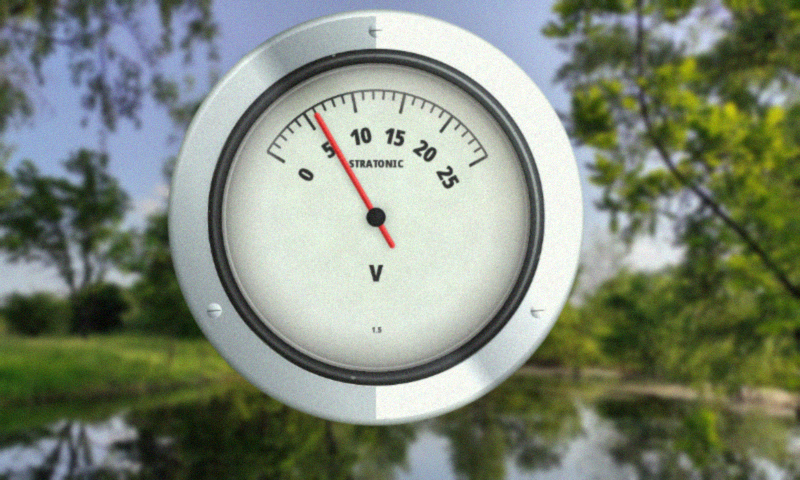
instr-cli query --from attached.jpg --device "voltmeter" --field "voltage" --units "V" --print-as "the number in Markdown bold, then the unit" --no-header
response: **6** V
